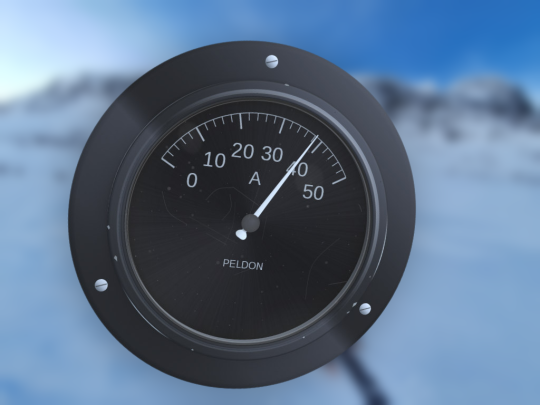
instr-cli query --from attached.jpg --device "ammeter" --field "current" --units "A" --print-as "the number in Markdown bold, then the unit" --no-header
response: **38** A
